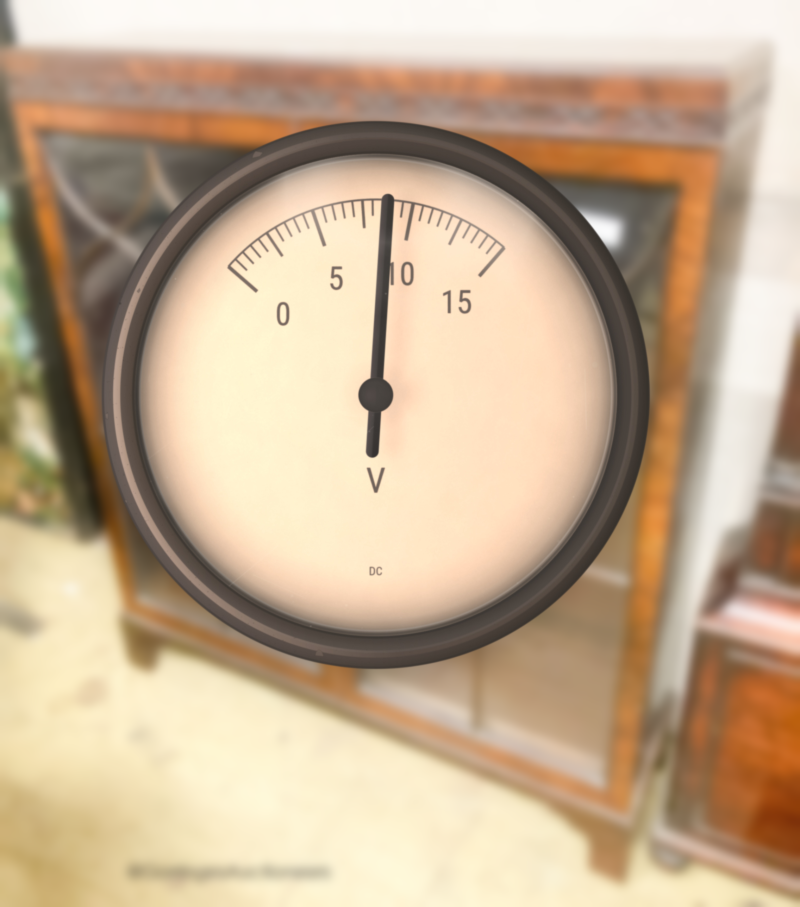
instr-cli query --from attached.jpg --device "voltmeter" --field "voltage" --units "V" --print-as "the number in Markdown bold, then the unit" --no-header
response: **8.75** V
